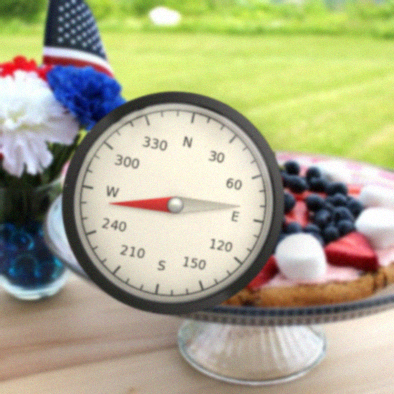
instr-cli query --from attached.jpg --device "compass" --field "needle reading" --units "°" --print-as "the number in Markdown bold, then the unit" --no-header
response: **260** °
